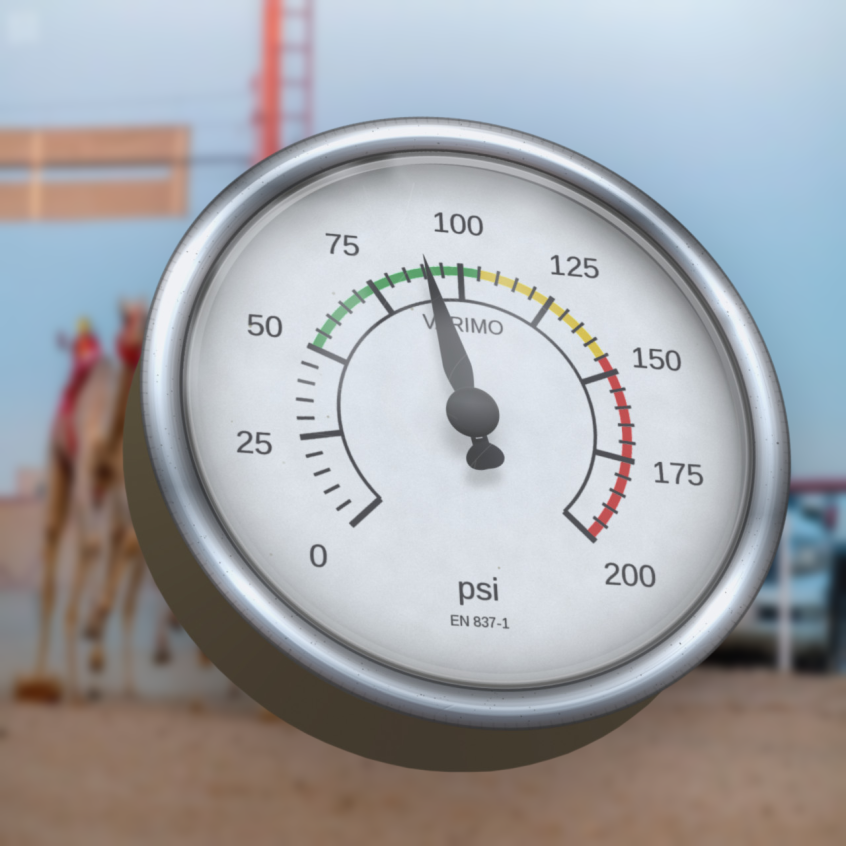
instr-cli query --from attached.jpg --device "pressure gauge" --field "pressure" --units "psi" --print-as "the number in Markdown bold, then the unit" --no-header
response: **90** psi
